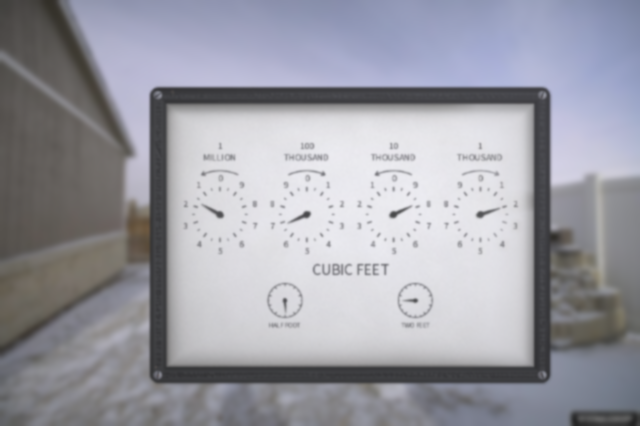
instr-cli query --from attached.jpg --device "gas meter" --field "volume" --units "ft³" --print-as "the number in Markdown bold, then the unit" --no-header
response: **168200** ft³
